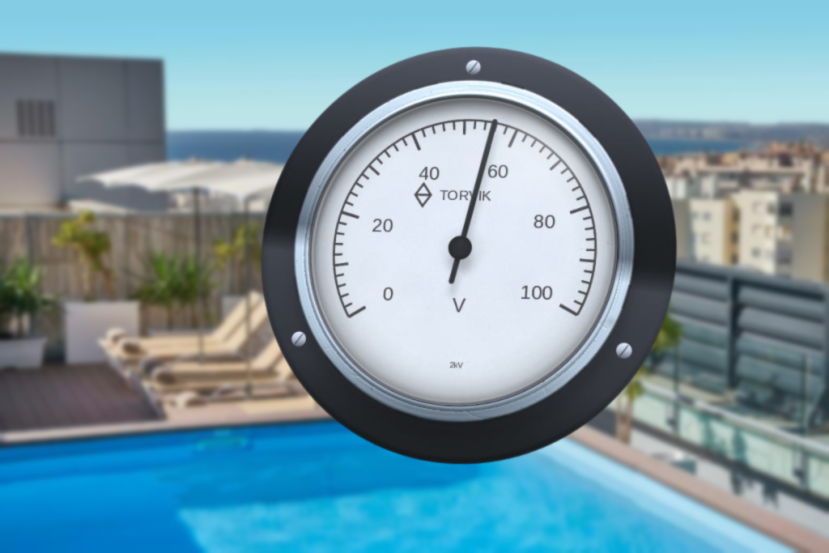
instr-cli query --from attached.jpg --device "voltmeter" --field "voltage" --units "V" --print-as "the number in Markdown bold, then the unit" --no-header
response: **56** V
